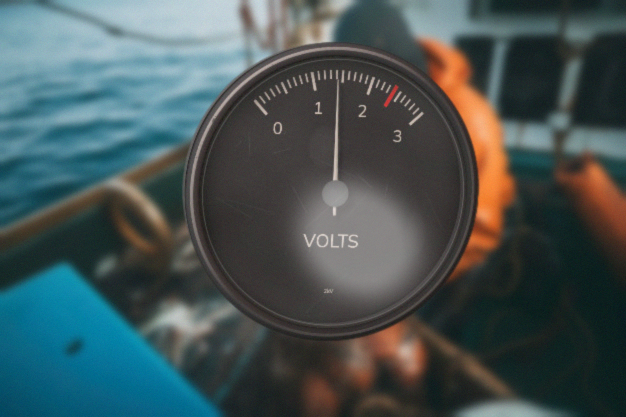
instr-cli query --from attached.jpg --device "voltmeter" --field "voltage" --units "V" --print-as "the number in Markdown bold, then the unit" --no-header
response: **1.4** V
